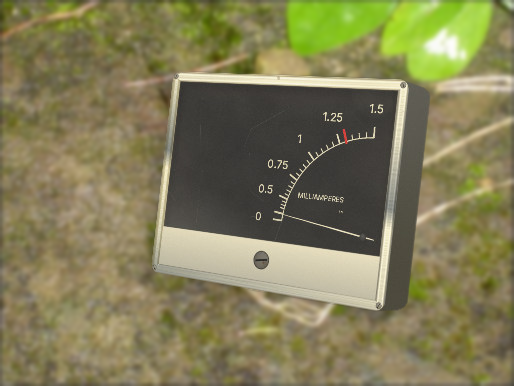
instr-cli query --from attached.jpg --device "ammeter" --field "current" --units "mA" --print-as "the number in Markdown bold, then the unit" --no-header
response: **0.25** mA
